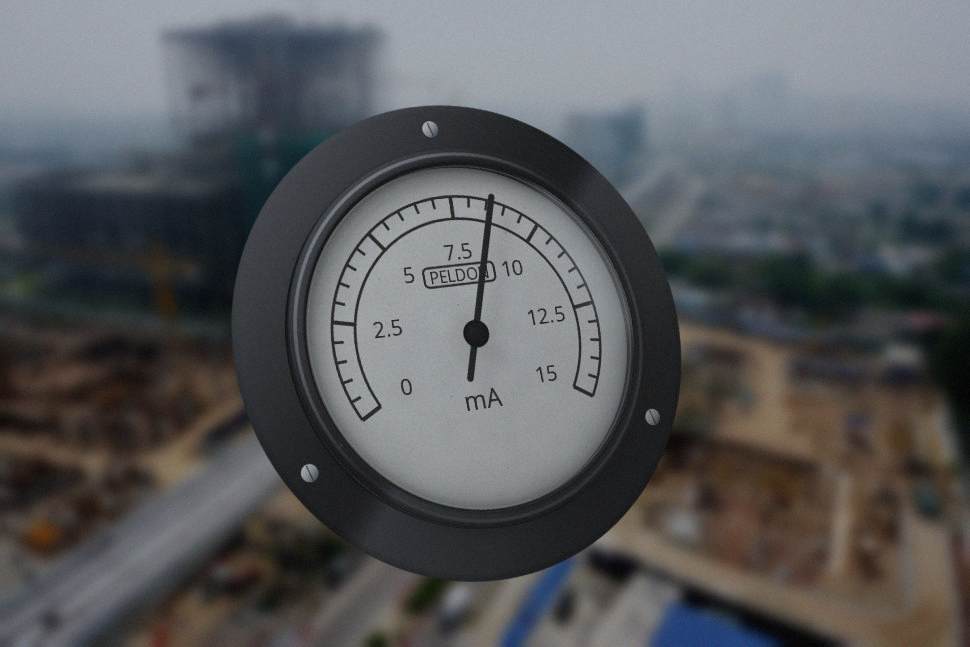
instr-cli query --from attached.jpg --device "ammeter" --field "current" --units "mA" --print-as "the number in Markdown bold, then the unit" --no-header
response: **8.5** mA
